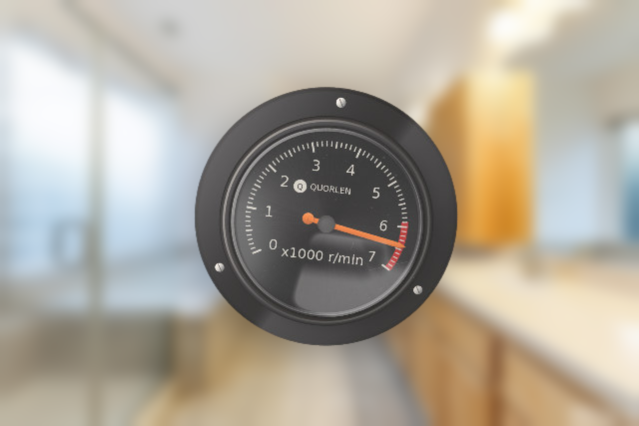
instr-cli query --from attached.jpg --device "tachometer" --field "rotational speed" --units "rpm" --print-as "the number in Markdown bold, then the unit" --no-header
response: **6400** rpm
